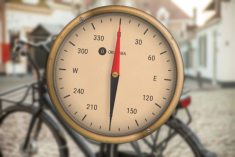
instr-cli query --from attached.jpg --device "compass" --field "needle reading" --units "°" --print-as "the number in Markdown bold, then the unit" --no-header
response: **0** °
